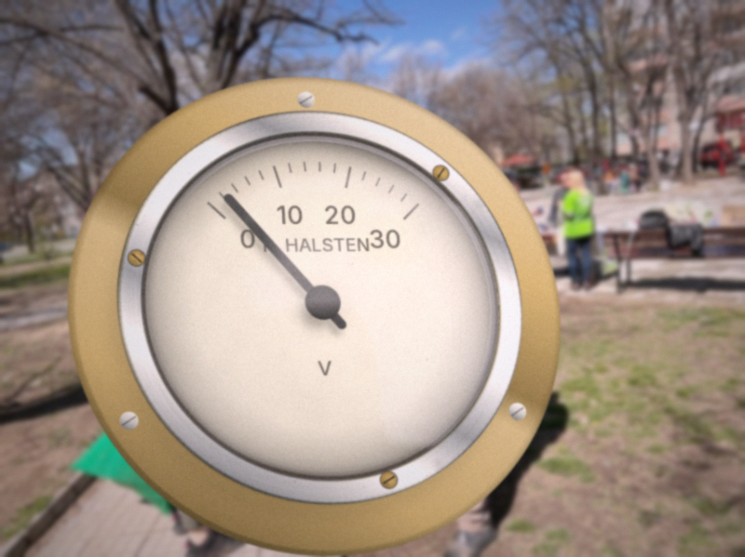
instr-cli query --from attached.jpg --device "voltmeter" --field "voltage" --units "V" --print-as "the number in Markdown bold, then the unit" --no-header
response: **2** V
